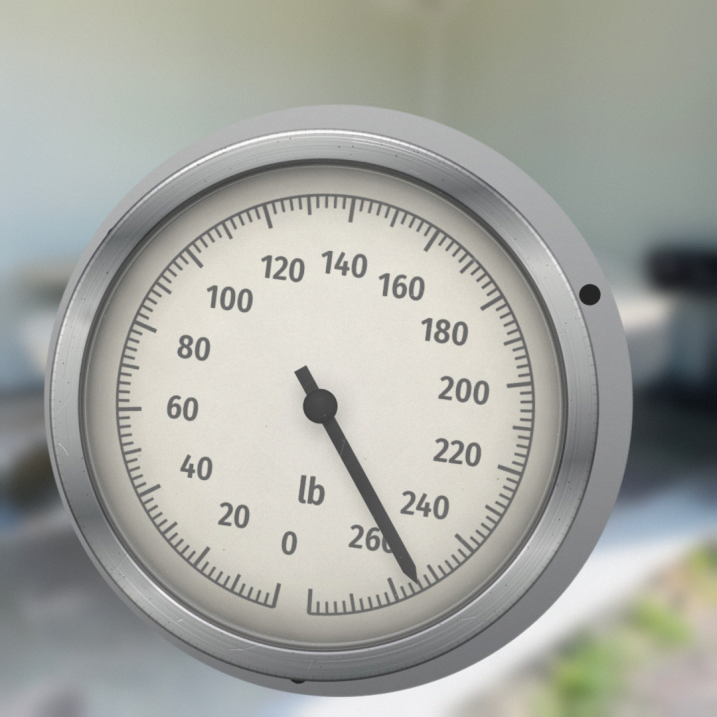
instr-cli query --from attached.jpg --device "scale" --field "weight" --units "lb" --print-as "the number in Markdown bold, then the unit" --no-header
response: **254** lb
